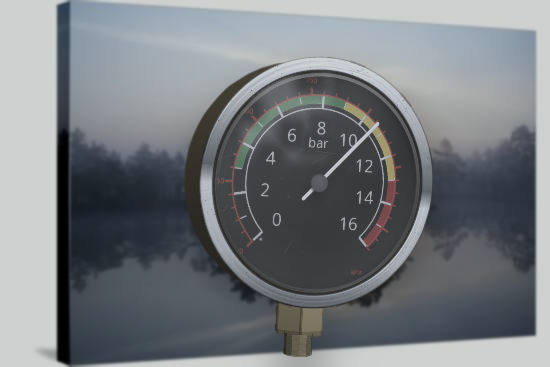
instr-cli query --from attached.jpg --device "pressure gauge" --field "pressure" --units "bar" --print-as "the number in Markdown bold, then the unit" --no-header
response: **10.5** bar
